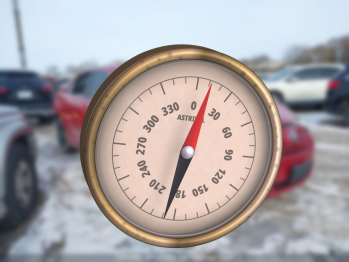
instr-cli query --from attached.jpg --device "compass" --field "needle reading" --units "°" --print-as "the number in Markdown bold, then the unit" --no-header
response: **10** °
